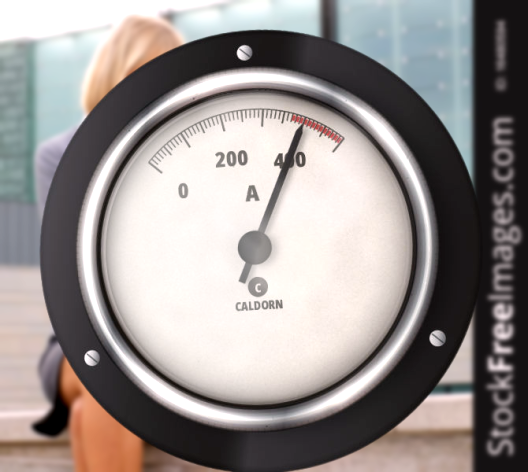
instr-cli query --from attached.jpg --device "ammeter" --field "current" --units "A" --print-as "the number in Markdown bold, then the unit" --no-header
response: **400** A
